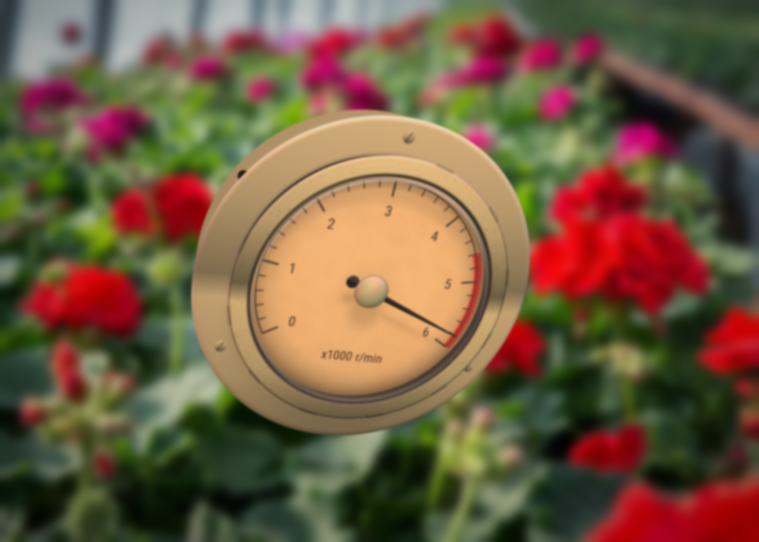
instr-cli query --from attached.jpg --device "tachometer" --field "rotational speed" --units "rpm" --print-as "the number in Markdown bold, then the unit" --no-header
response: **5800** rpm
